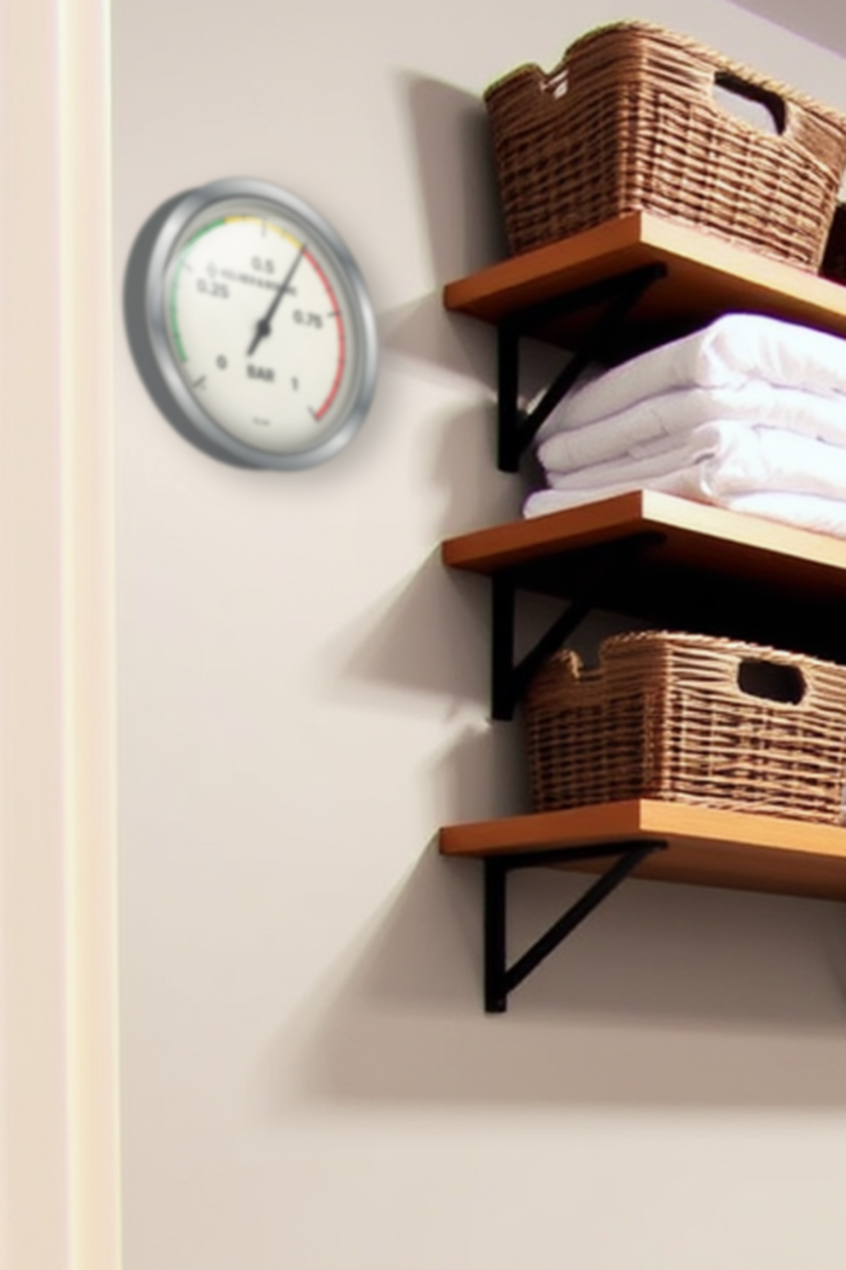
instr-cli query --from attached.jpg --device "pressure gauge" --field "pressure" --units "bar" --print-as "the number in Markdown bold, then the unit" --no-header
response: **0.6** bar
